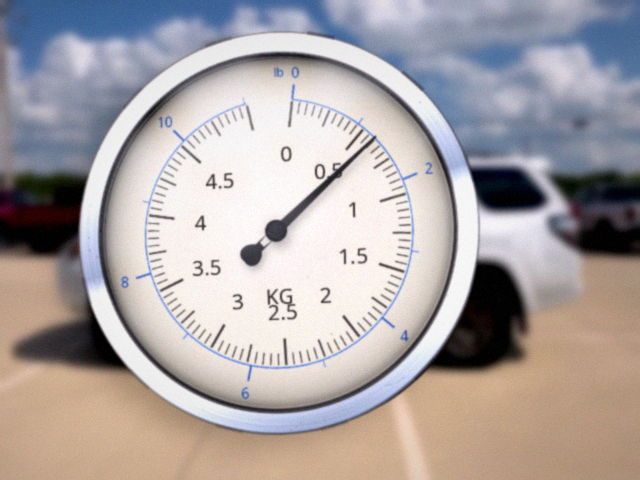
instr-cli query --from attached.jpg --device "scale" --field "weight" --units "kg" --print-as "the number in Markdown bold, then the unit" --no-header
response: **0.6** kg
